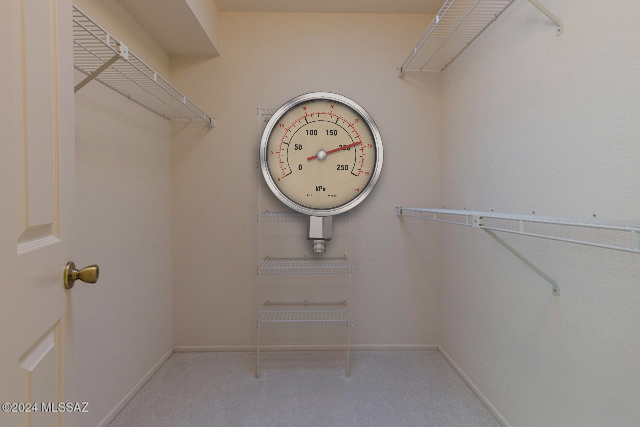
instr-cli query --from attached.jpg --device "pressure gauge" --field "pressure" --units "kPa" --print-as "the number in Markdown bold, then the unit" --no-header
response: **200** kPa
